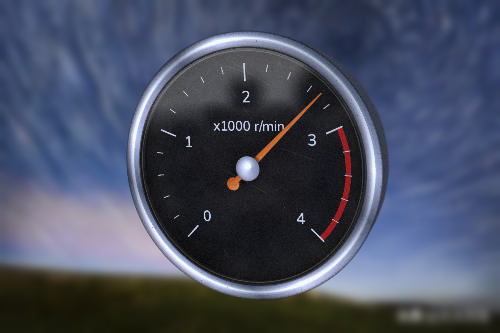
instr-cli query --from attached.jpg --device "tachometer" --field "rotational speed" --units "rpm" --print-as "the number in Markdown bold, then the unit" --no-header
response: **2700** rpm
